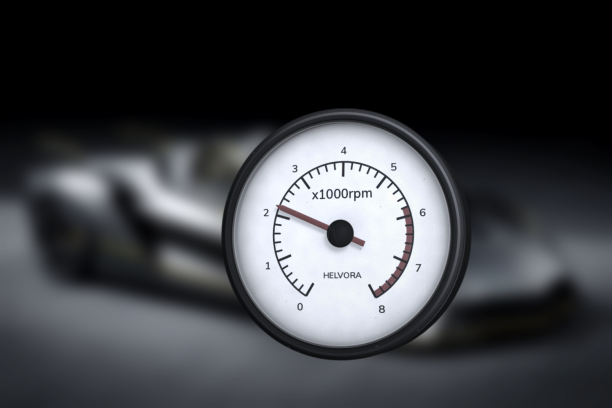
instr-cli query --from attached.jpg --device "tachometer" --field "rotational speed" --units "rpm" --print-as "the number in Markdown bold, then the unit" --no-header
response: **2200** rpm
